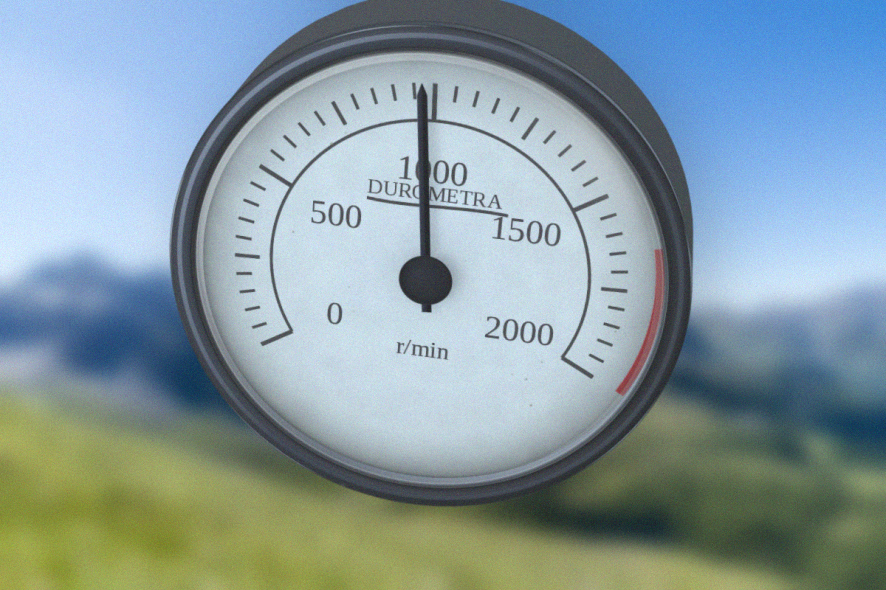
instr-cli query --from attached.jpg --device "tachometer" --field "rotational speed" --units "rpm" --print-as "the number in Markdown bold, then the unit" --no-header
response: **975** rpm
